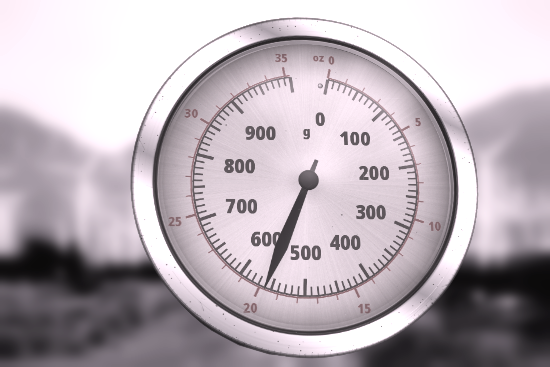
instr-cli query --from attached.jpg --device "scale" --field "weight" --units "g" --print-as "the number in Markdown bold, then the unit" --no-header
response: **560** g
